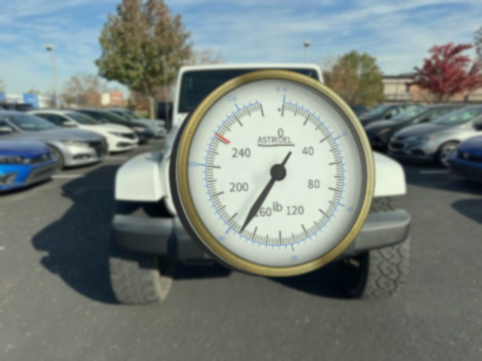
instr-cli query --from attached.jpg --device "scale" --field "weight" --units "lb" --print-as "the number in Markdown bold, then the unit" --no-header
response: **170** lb
